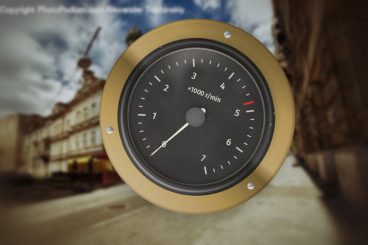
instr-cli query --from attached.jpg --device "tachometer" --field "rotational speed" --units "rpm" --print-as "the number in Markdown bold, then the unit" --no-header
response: **0** rpm
